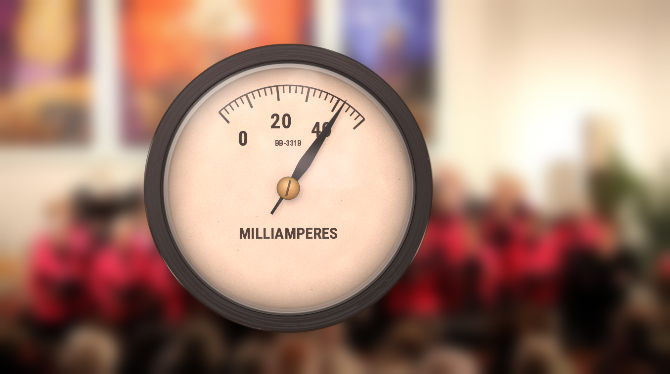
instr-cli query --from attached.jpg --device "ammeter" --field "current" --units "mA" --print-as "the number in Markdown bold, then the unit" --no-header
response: **42** mA
